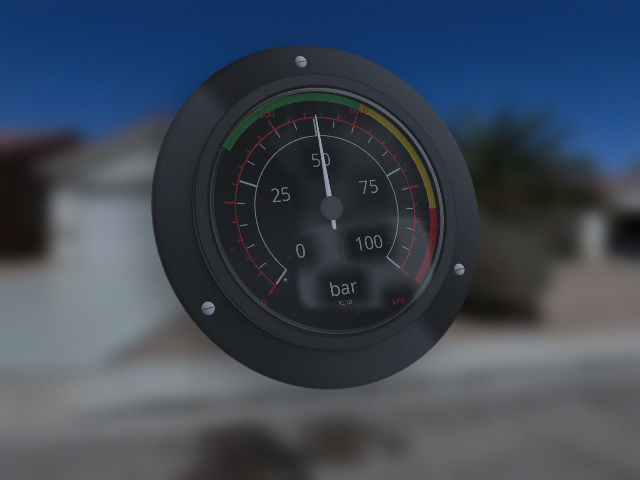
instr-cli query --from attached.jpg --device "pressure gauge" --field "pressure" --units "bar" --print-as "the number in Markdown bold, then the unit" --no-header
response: **50** bar
